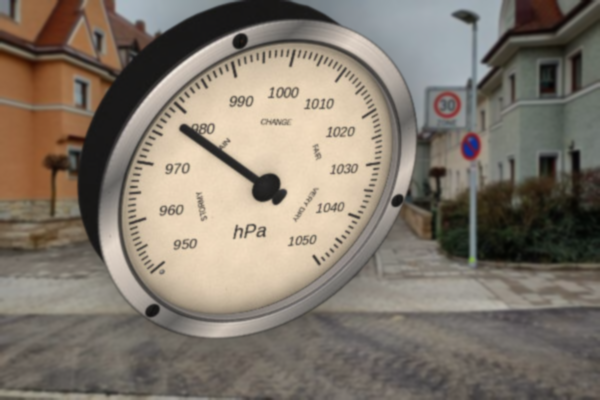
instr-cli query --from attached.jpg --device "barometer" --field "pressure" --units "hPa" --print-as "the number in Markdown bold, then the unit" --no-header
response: **978** hPa
